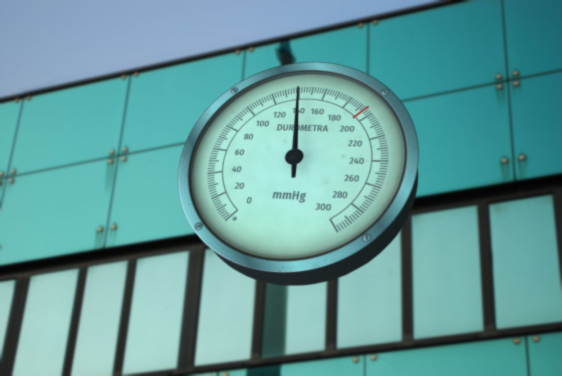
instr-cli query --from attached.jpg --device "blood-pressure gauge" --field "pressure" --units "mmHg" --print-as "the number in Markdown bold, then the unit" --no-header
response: **140** mmHg
